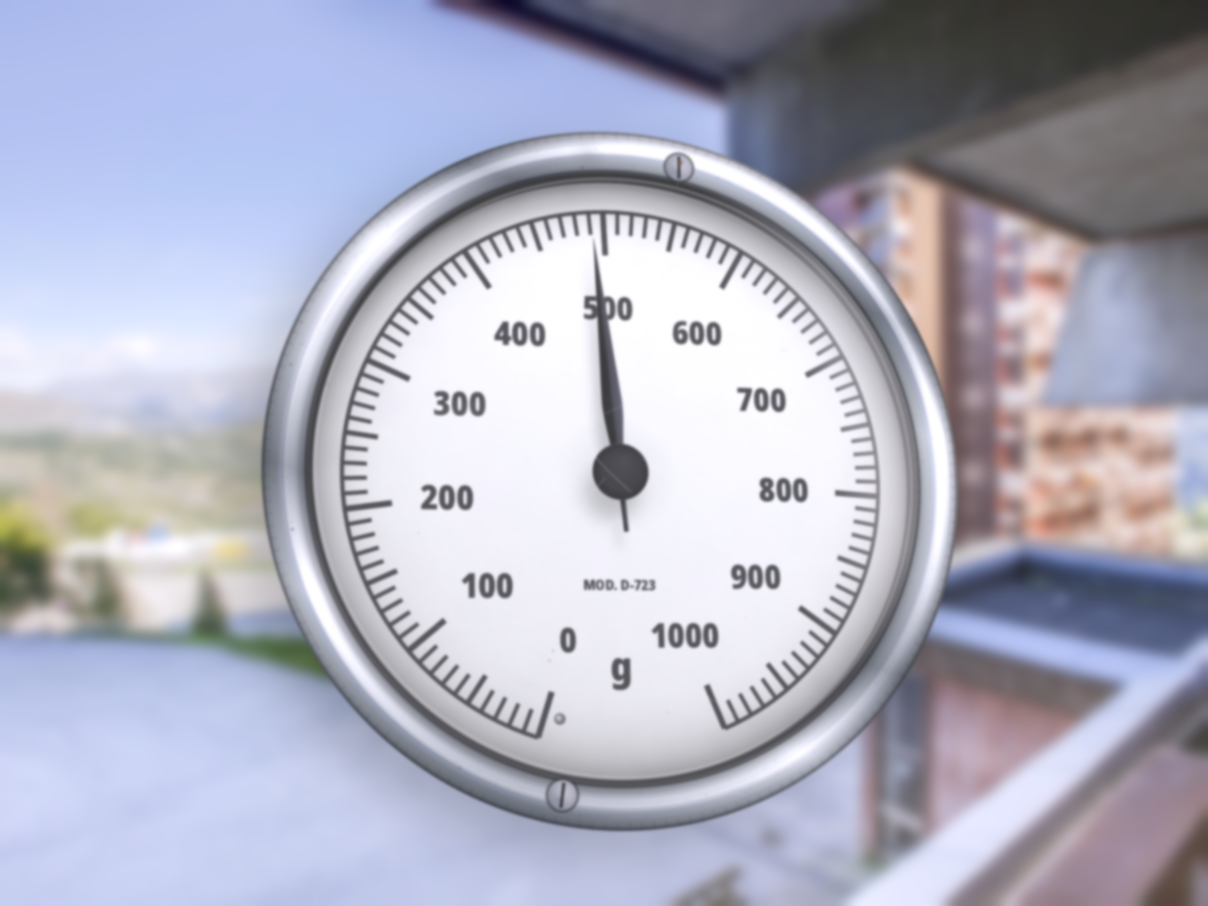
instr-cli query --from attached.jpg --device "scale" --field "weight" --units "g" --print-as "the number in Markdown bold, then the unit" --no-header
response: **490** g
